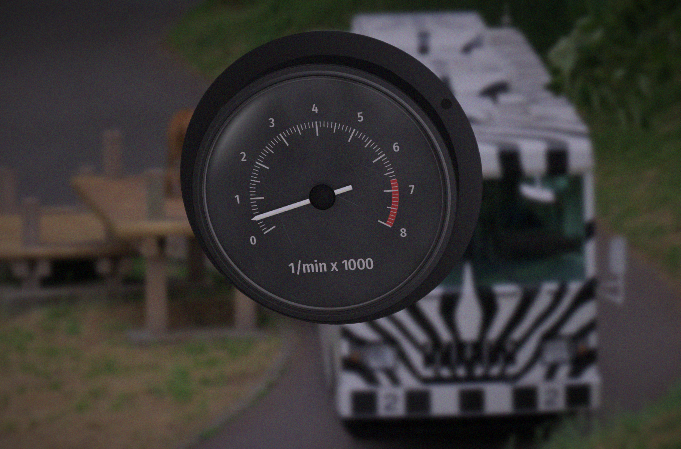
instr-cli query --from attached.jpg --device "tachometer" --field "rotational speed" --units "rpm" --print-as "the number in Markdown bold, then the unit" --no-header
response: **500** rpm
